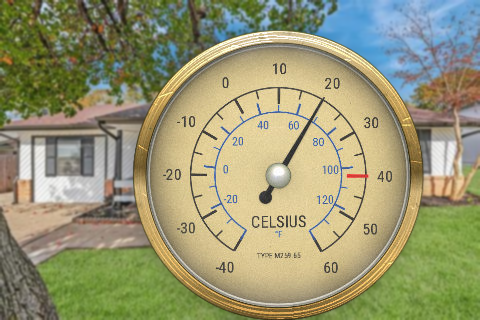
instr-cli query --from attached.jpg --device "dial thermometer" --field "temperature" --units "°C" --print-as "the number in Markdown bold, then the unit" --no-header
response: **20** °C
